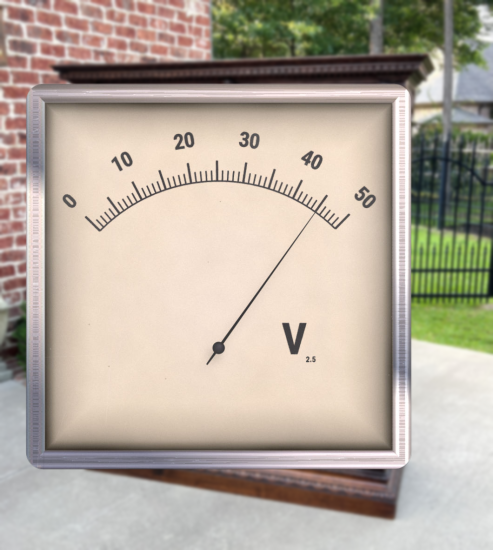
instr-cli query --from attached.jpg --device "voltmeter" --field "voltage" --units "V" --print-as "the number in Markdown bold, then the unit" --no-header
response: **45** V
